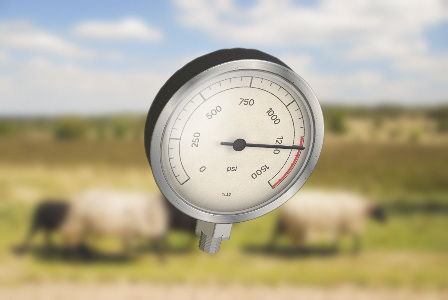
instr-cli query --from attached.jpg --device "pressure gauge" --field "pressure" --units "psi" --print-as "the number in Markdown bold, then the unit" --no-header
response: **1250** psi
